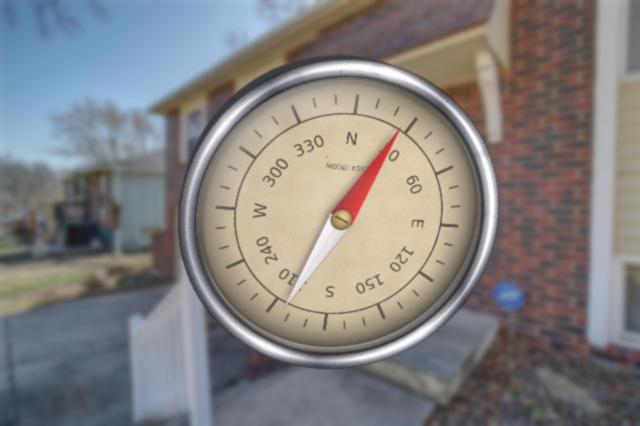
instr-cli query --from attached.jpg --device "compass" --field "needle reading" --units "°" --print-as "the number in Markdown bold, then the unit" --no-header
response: **25** °
